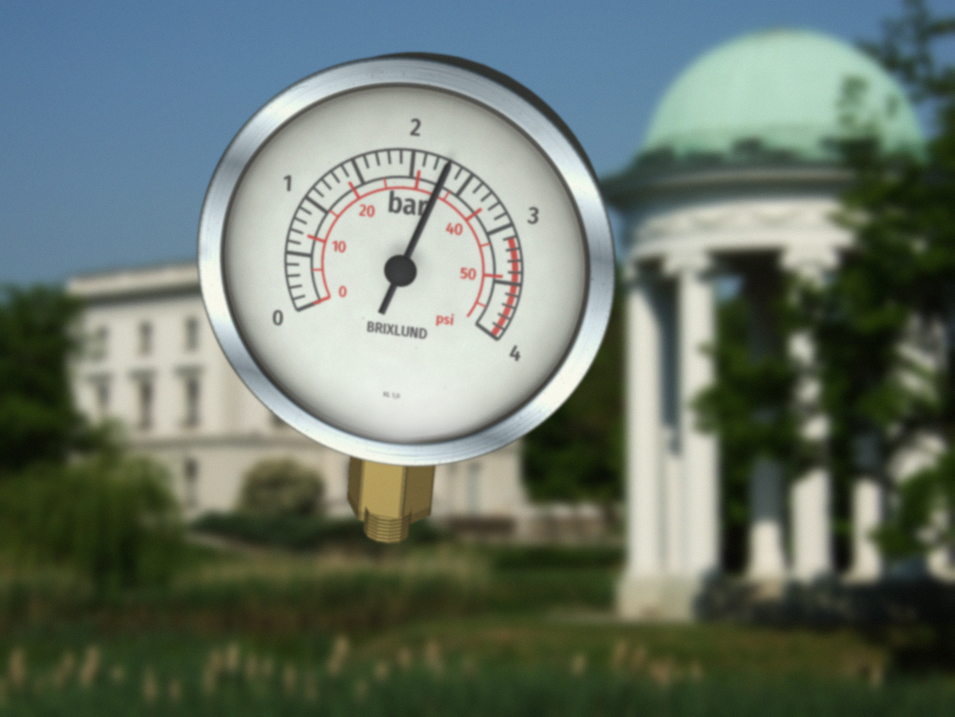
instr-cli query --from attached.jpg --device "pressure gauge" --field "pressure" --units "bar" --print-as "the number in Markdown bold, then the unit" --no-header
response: **2.3** bar
